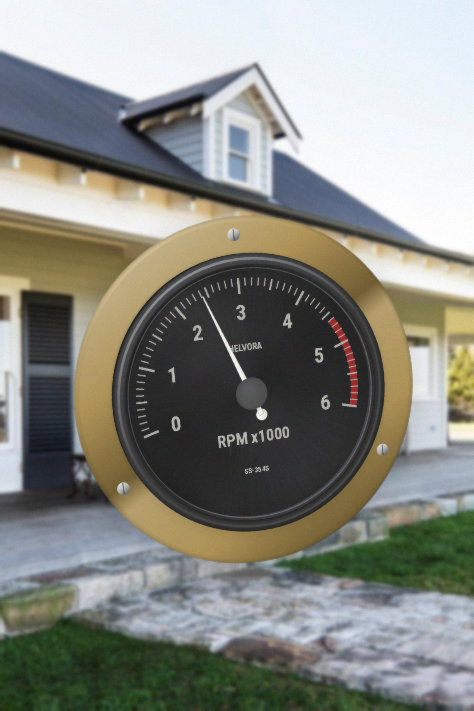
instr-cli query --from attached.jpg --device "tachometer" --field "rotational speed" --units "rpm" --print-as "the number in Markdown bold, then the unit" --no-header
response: **2400** rpm
